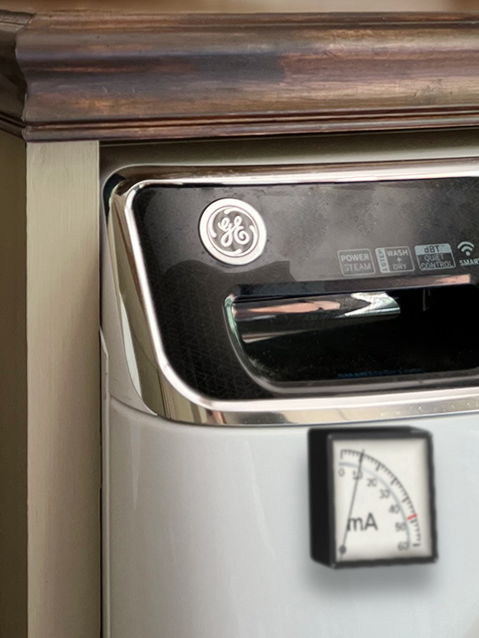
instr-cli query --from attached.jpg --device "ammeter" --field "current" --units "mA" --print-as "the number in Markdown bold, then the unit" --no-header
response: **10** mA
